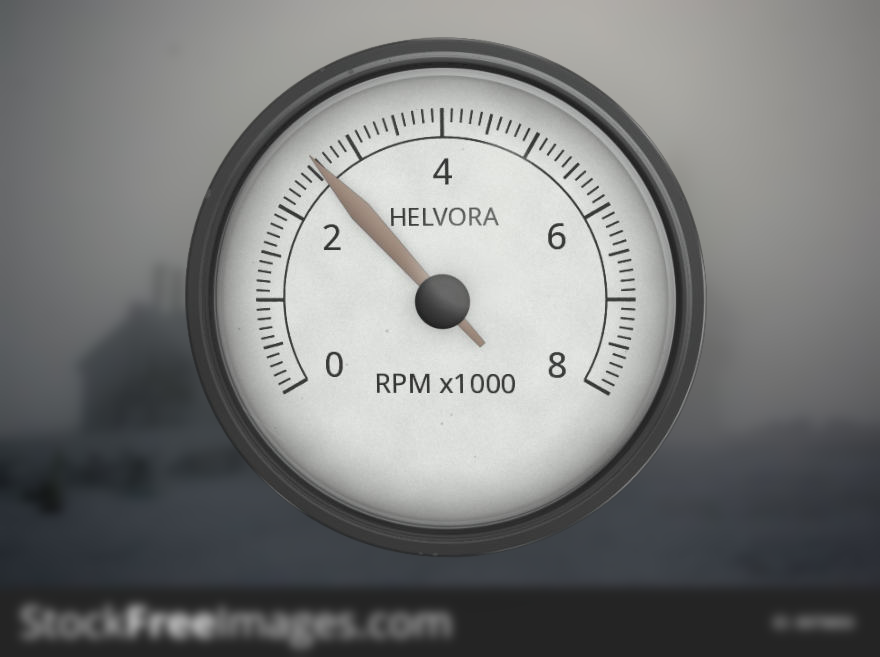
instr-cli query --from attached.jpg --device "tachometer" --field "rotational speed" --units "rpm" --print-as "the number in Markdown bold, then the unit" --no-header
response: **2600** rpm
